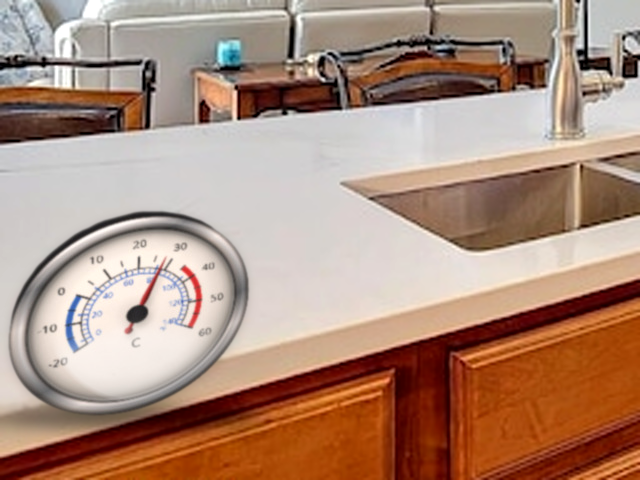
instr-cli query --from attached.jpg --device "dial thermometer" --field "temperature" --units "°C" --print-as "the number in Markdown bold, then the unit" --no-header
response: **27.5** °C
